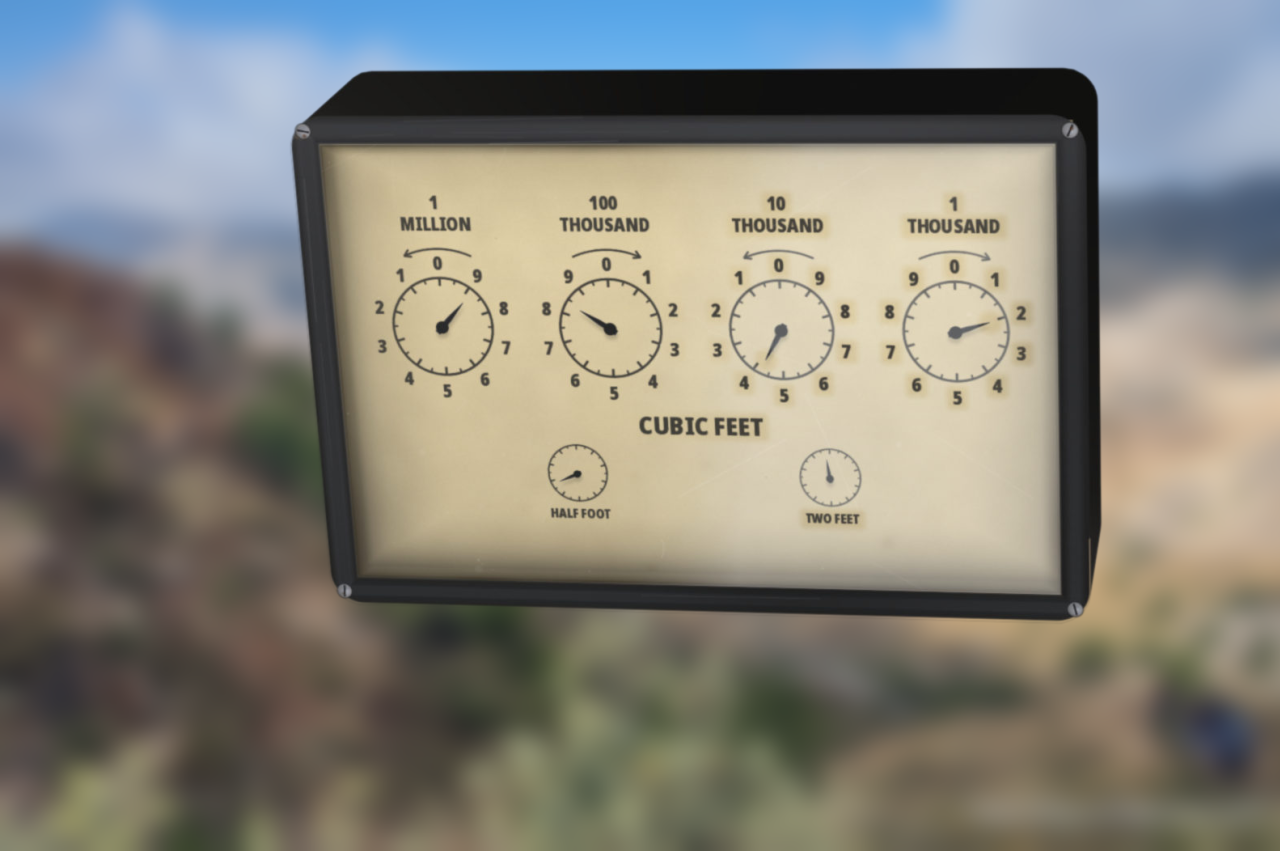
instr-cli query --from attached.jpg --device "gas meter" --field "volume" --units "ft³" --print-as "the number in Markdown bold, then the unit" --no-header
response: **884200** ft³
